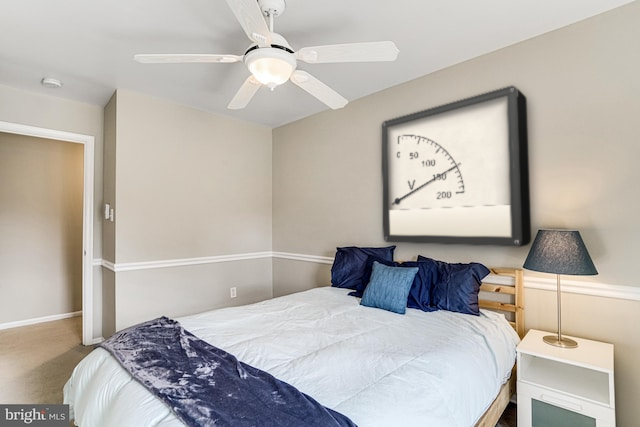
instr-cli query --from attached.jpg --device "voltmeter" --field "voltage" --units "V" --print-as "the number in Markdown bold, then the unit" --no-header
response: **150** V
